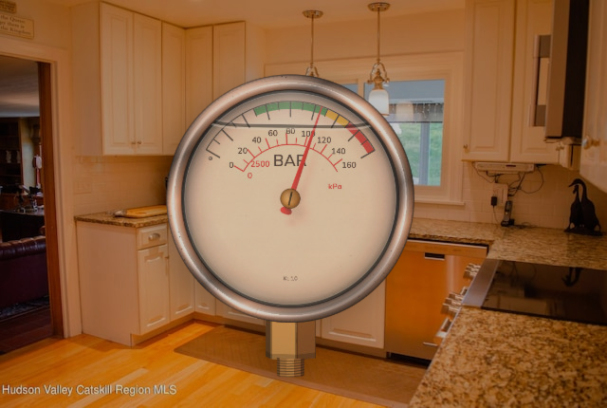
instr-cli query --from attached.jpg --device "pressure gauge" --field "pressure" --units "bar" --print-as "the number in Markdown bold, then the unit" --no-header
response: **105** bar
